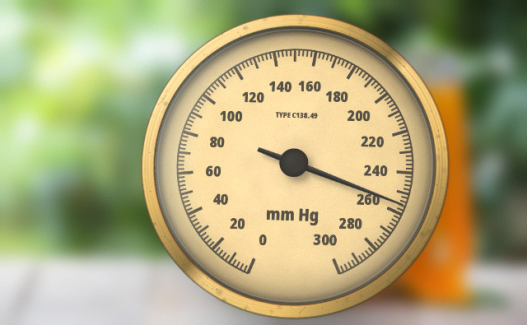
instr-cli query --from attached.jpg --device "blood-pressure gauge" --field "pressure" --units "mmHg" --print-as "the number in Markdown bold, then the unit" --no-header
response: **256** mmHg
